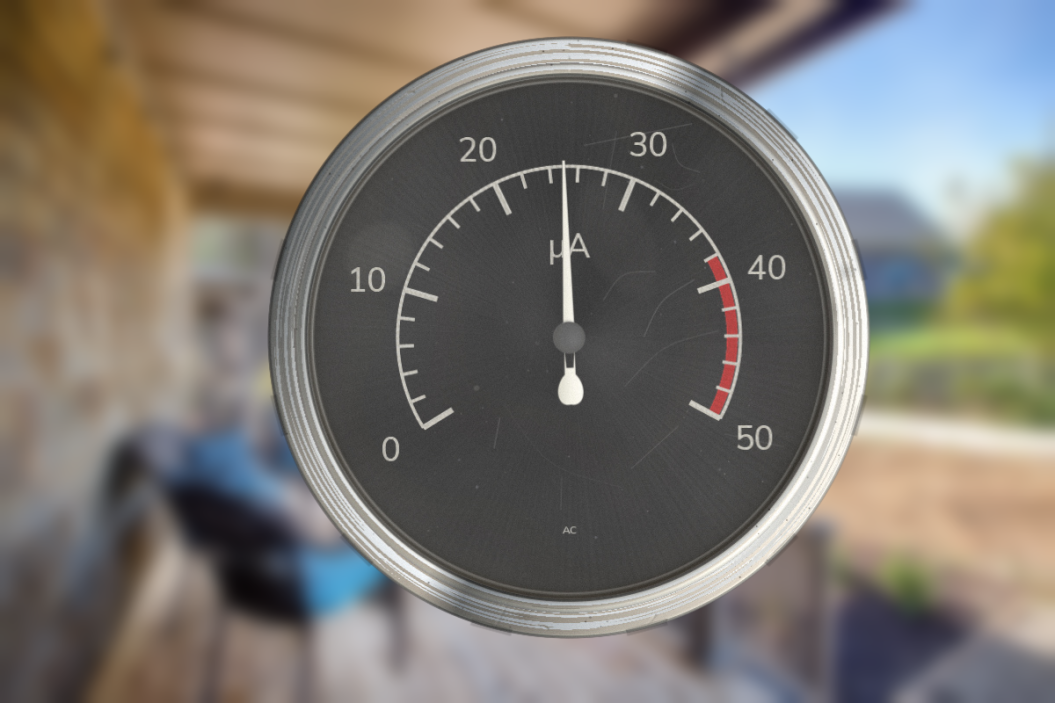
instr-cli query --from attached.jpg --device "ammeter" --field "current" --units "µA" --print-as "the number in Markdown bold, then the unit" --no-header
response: **25** µA
